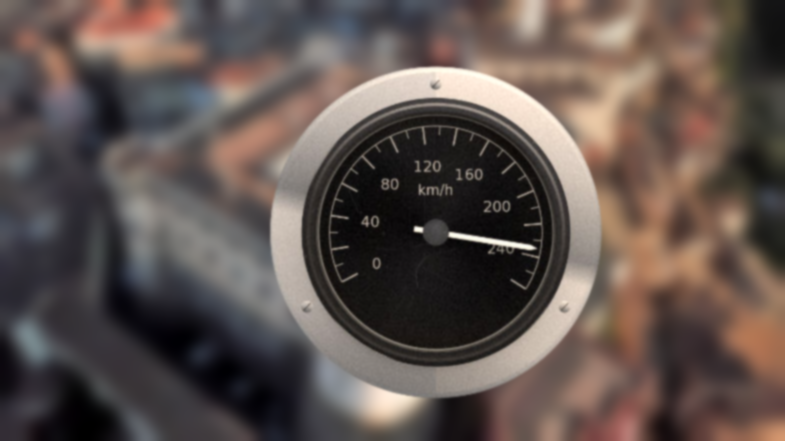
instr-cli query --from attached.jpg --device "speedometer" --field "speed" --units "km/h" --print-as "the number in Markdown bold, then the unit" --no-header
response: **235** km/h
